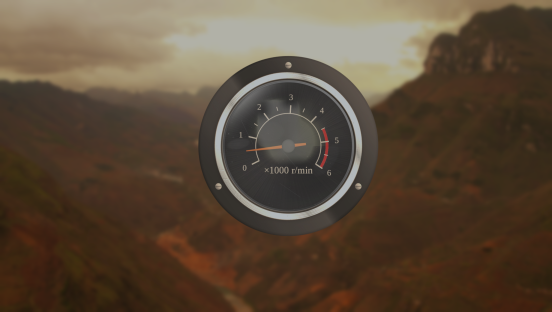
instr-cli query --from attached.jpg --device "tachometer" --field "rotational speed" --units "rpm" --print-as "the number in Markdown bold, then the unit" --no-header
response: **500** rpm
